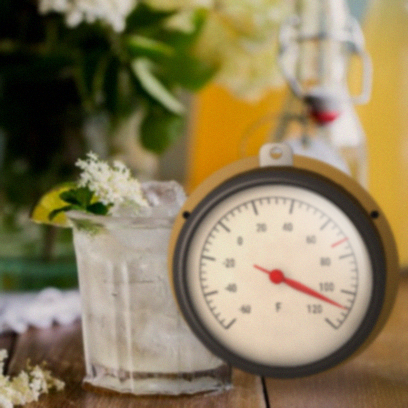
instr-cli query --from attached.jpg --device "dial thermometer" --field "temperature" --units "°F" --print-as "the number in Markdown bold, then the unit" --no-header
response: **108** °F
